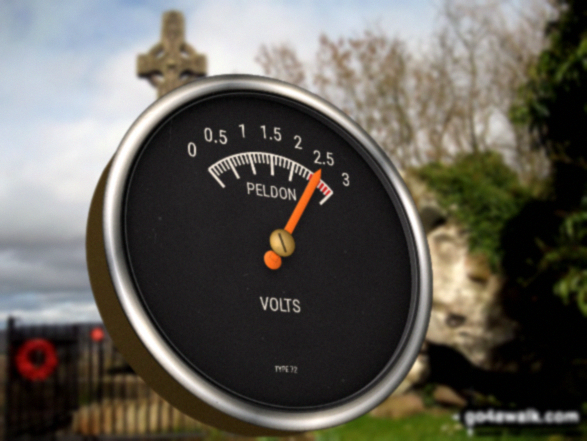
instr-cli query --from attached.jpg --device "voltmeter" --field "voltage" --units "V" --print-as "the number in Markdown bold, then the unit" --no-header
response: **2.5** V
